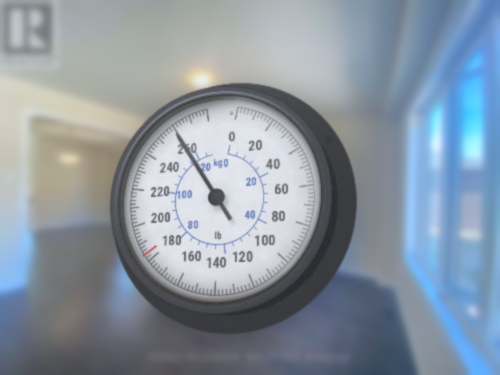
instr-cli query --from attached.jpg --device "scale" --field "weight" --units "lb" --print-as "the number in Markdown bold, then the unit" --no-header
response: **260** lb
